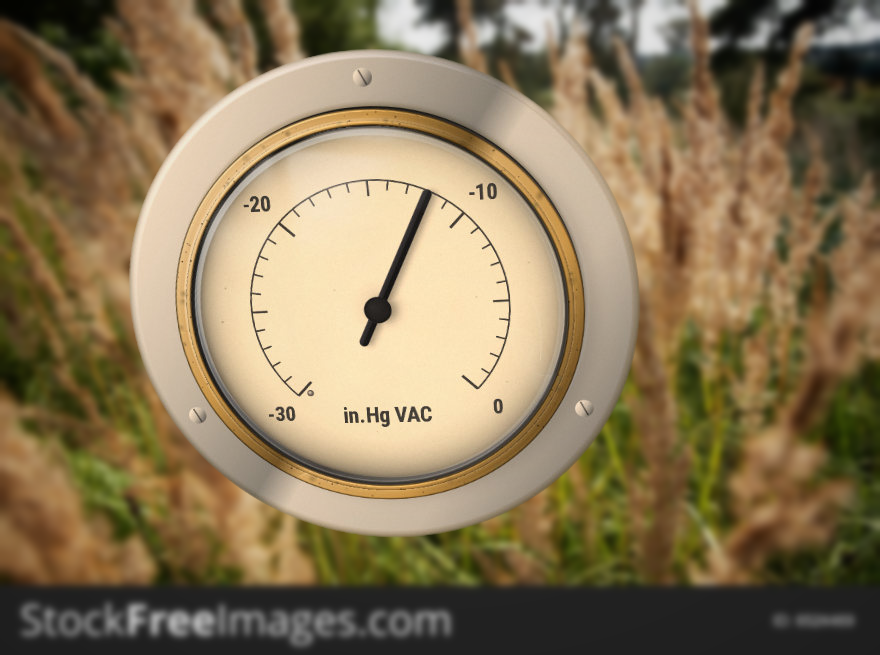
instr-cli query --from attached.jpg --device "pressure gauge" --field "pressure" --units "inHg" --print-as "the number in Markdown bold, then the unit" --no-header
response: **-12** inHg
